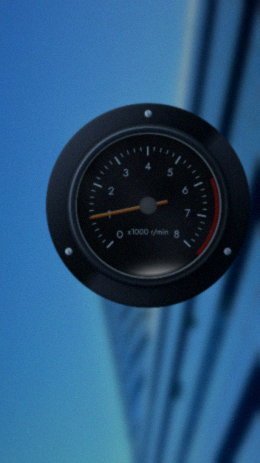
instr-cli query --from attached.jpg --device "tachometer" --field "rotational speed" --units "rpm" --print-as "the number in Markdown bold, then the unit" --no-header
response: **1000** rpm
